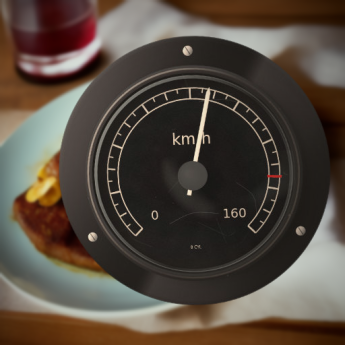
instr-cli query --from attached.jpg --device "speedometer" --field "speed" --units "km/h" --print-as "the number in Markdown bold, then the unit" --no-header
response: **87.5** km/h
